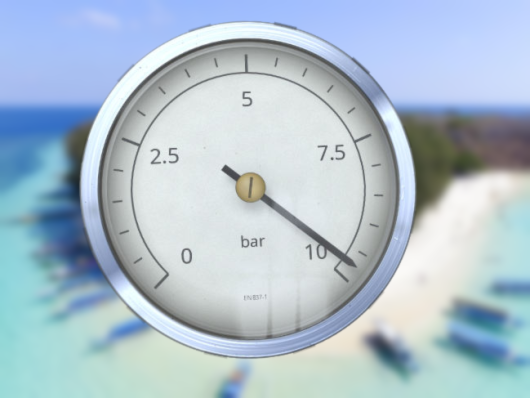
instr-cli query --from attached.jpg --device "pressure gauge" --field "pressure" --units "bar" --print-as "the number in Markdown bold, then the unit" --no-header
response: **9.75** bar
